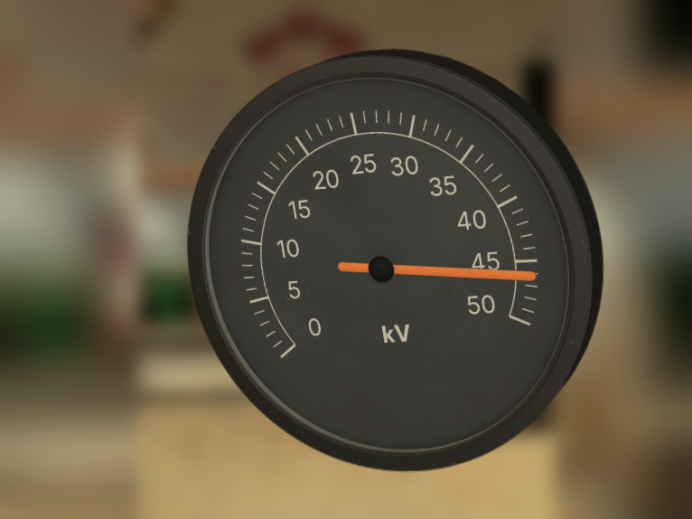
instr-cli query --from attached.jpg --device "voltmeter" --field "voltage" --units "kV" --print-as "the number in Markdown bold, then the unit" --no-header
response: **46** kV
